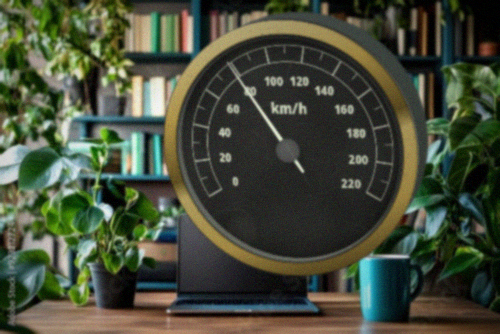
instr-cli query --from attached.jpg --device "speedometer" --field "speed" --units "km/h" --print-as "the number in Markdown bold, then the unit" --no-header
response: **80** km/h
